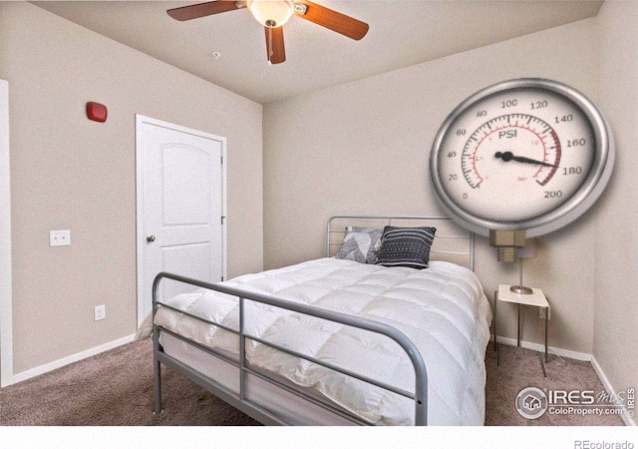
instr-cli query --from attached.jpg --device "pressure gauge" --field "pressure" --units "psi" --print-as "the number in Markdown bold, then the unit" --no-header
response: **180** psi
